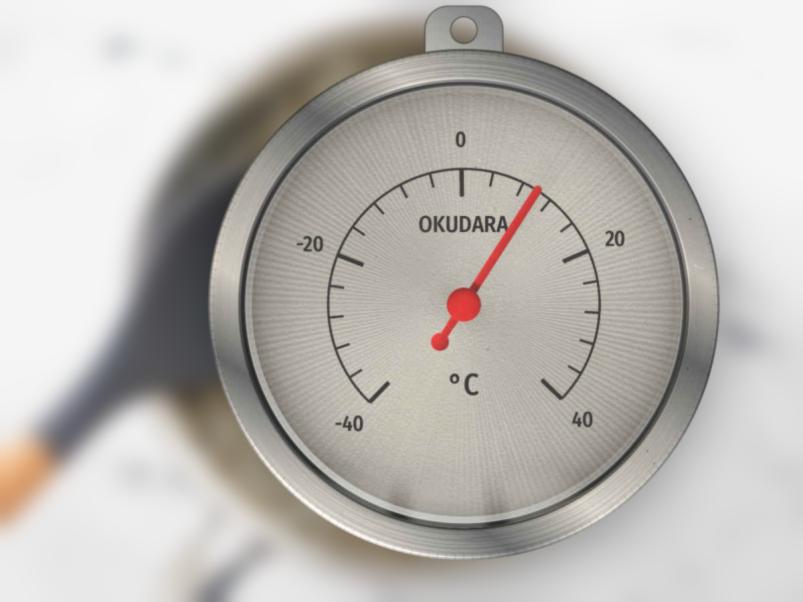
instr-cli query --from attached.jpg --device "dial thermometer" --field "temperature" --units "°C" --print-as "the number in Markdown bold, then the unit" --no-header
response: **10** °C
